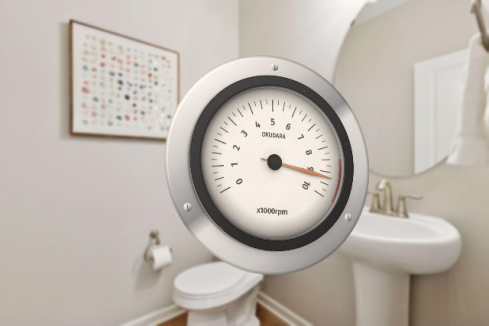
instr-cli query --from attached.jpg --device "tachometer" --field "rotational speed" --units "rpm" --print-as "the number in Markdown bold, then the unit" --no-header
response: **9250** rpm
